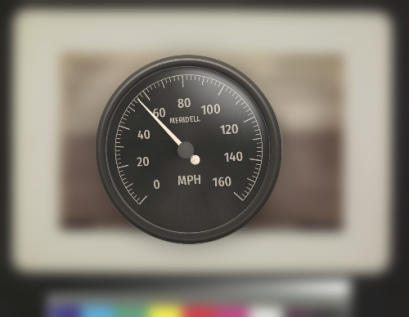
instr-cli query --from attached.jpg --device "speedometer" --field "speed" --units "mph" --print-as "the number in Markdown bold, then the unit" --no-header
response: **56** mph
